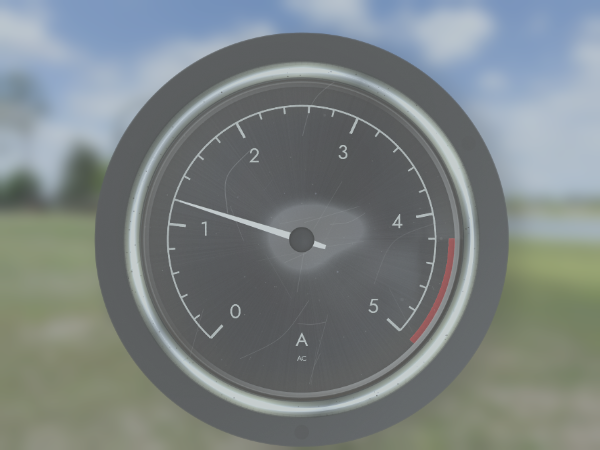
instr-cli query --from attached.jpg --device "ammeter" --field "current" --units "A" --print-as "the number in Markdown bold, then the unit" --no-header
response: **1.2** A
